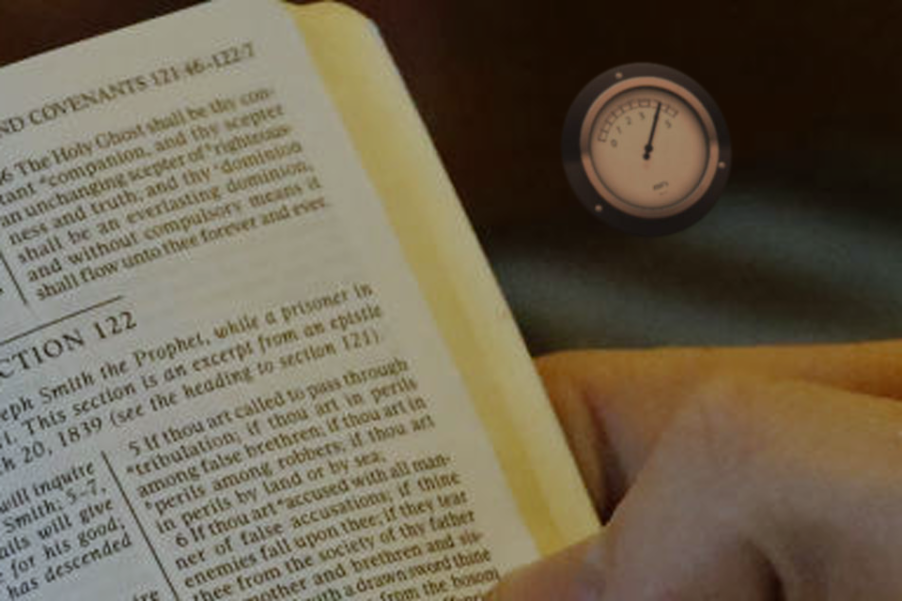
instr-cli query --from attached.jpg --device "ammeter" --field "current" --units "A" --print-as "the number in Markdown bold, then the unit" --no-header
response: **4** A
